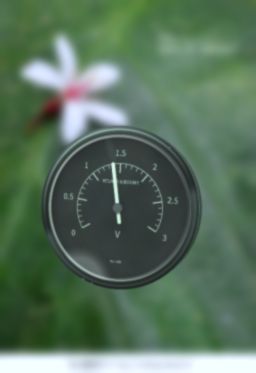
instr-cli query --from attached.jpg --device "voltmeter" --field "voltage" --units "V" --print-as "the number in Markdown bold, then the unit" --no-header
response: **1.4** V
